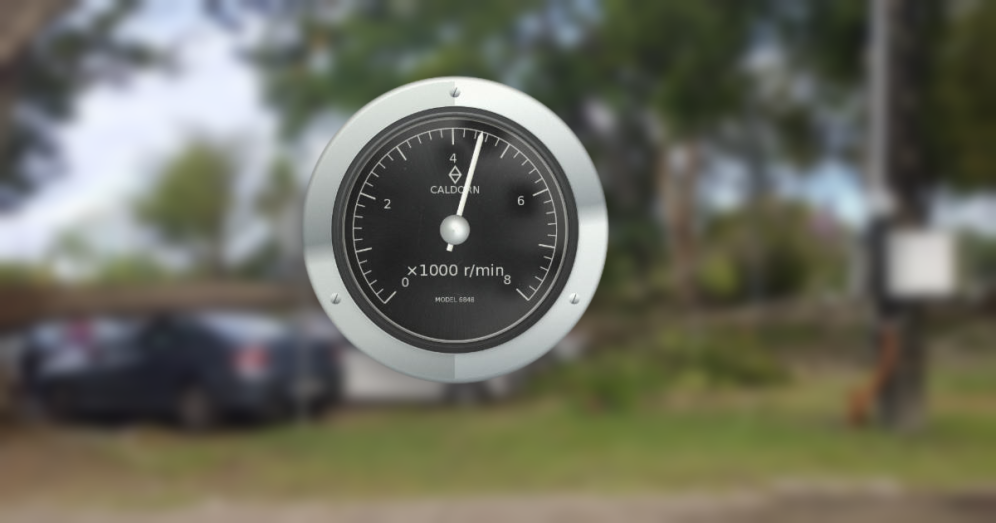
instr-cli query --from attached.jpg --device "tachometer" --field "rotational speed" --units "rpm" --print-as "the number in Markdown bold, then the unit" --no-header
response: **4500** rpm
